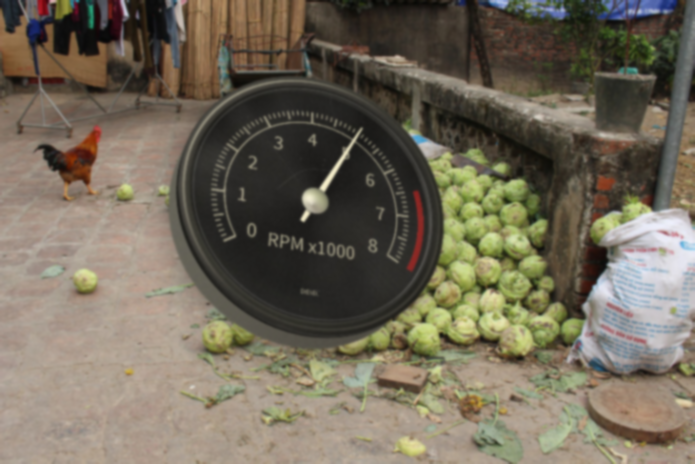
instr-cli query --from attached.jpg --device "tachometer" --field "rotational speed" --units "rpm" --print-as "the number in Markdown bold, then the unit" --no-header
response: **5000** rpm
